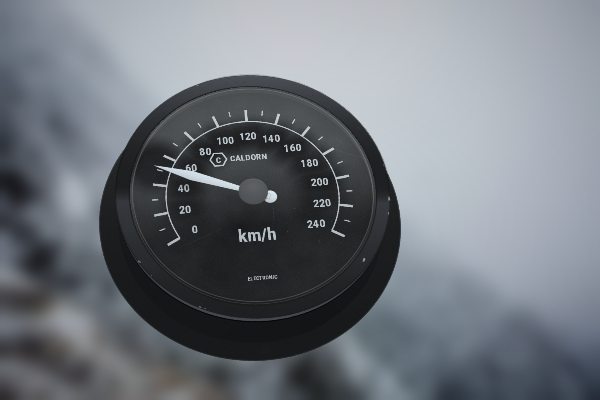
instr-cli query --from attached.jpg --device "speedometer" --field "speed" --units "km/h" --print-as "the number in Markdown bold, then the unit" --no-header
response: **50** km/h
